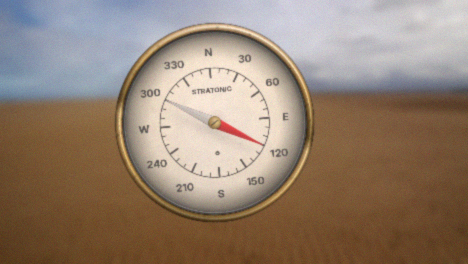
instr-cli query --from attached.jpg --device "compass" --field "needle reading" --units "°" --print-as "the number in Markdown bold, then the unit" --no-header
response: **120** °
